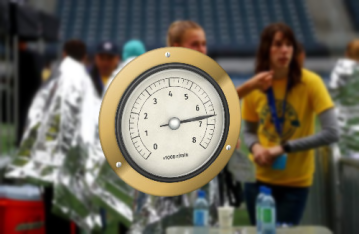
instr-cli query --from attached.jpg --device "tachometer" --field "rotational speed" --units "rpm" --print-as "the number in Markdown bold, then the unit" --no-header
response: **6600** rpm
